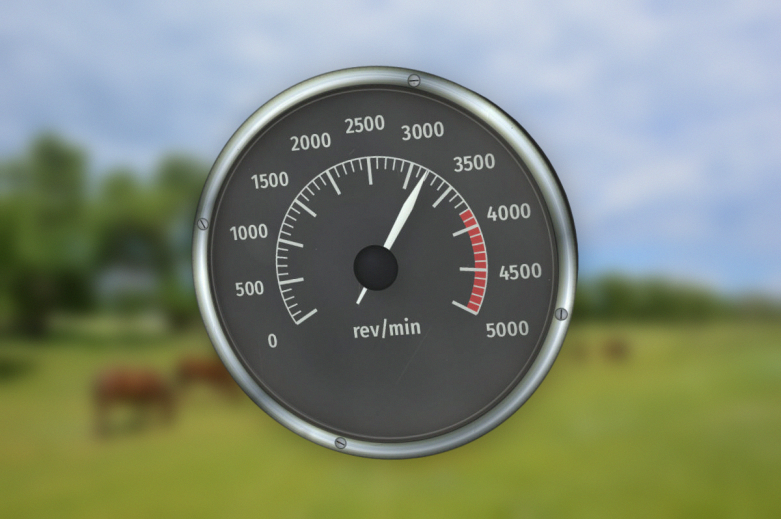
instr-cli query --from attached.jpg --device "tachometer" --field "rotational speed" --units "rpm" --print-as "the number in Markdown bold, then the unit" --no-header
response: **3200** rpm
